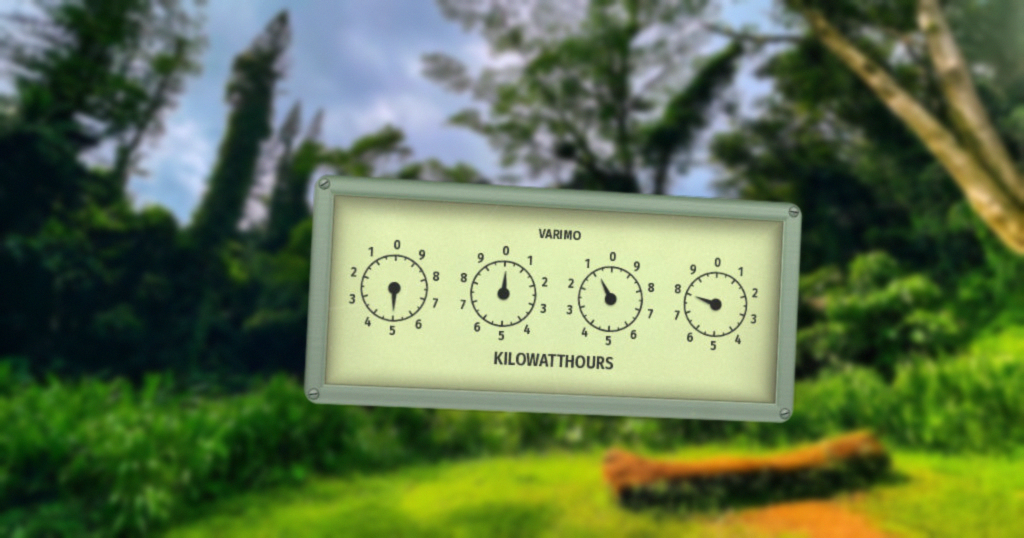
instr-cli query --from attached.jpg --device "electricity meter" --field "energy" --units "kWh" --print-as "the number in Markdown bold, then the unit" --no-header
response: **5008** kWh
